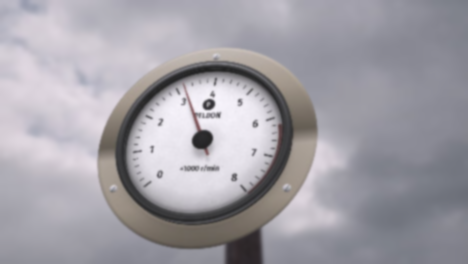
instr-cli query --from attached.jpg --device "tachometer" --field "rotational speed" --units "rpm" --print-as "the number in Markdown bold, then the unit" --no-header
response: **3200** rpm
